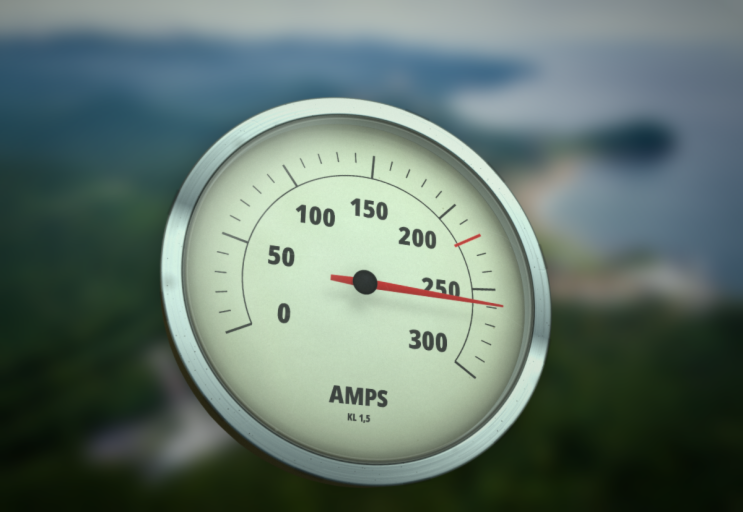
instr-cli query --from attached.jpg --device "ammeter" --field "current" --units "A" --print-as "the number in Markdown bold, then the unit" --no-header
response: **260** A
